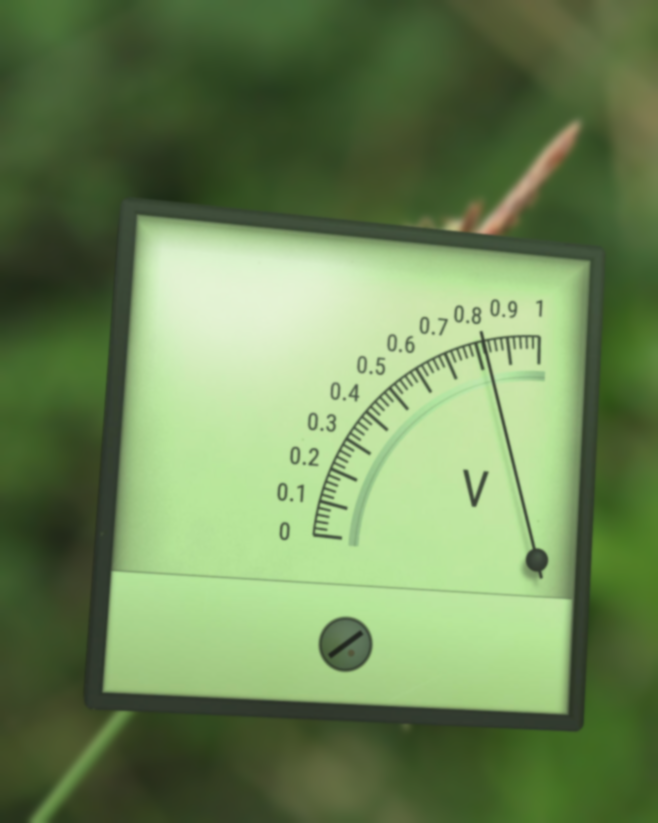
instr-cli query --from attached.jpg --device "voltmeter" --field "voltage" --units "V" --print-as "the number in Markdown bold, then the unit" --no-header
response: **0.82** V
